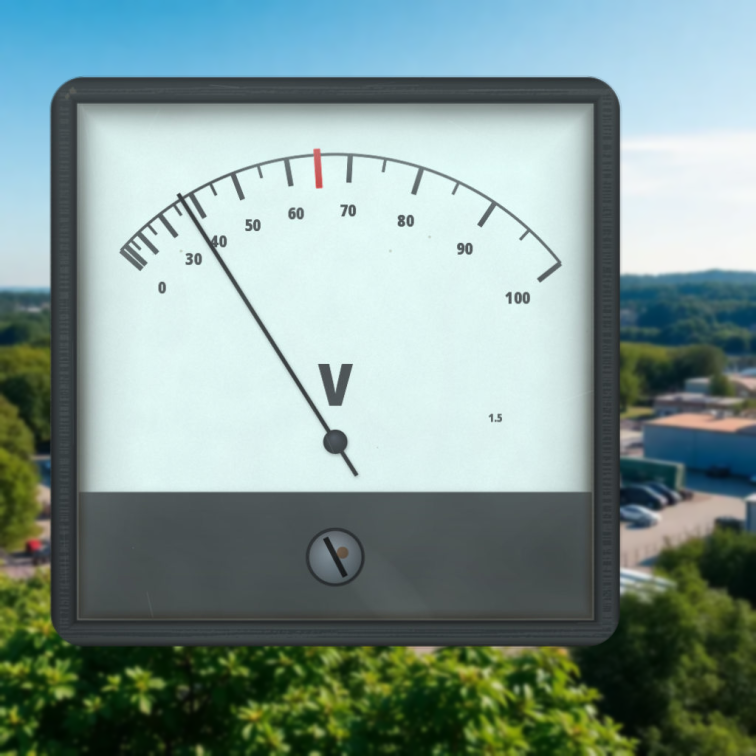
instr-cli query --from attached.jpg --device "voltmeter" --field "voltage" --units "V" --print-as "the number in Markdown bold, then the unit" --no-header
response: **37.5** V
